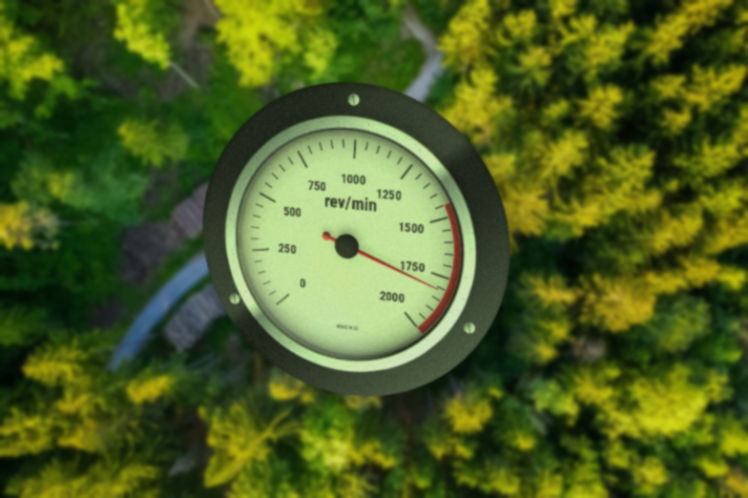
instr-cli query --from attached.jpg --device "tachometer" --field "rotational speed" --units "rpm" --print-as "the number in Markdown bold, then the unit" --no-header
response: **1800** rpm
